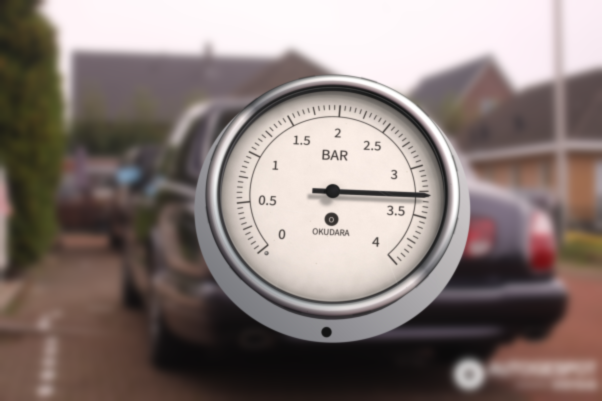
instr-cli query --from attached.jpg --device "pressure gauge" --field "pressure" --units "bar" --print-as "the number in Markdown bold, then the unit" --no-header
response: **3.3** bar
